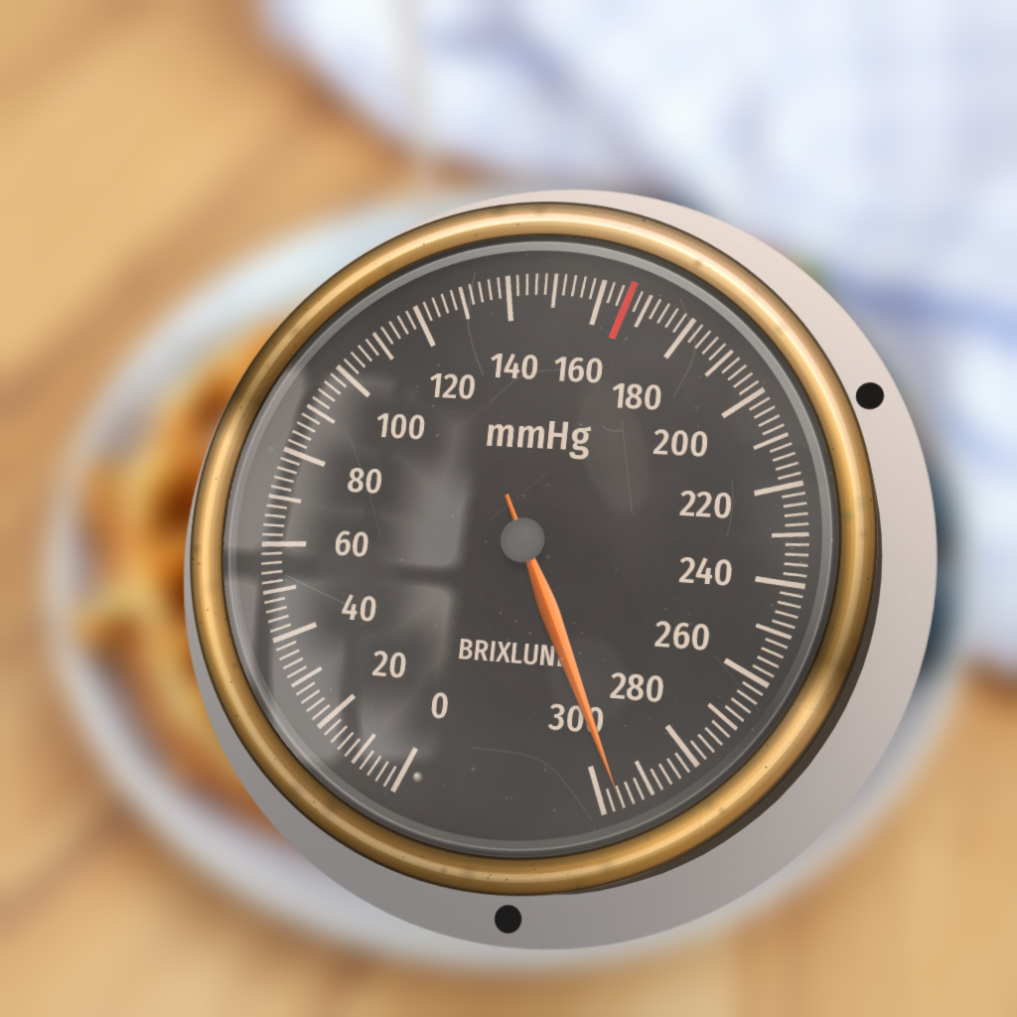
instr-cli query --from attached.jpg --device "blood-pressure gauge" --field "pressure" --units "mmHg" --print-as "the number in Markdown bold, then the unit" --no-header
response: **296** mmHg
